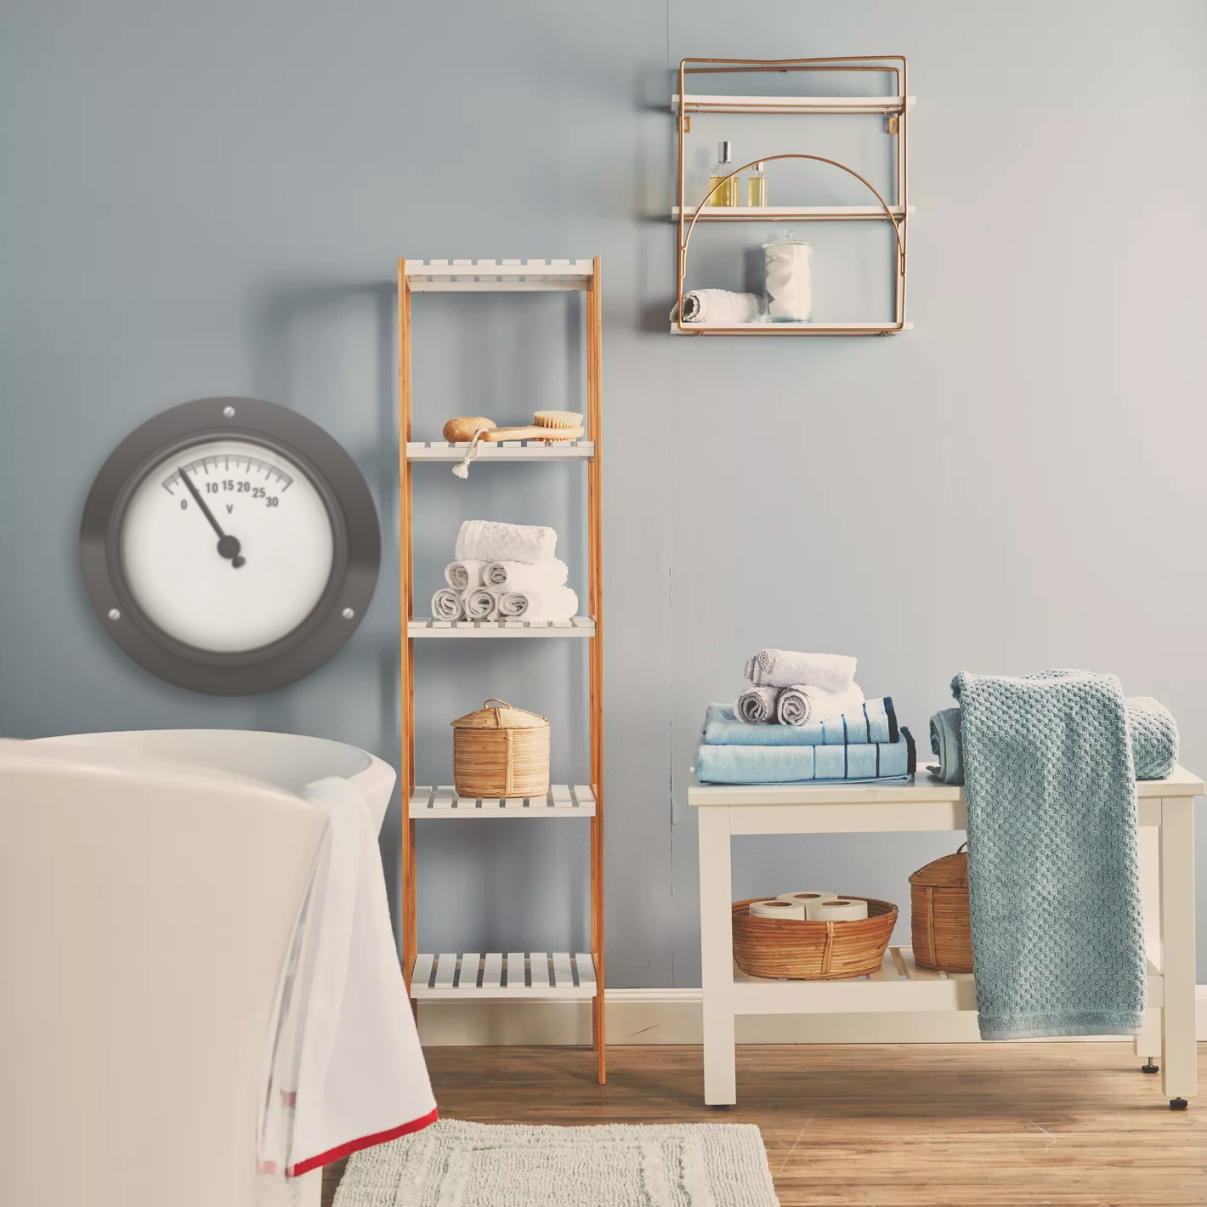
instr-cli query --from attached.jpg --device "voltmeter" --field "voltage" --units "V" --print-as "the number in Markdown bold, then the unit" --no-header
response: **5** V
